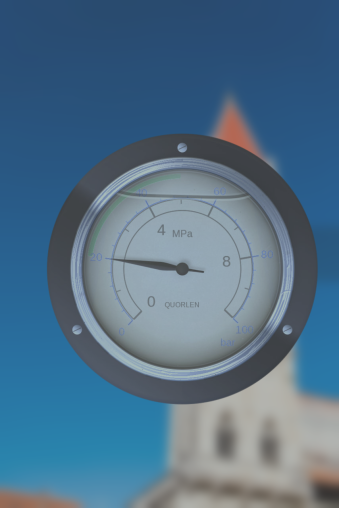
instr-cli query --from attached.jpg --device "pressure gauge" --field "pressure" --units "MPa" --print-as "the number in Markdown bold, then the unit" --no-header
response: **2** MPa
